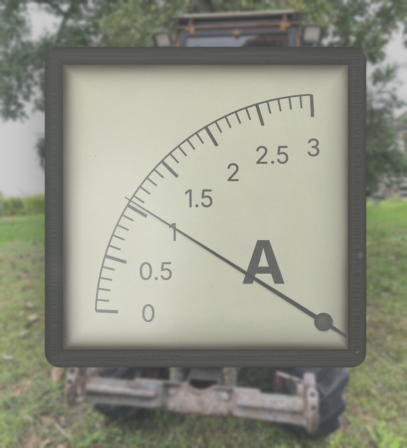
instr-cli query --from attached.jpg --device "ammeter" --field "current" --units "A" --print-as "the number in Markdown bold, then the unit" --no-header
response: **1.05** A
